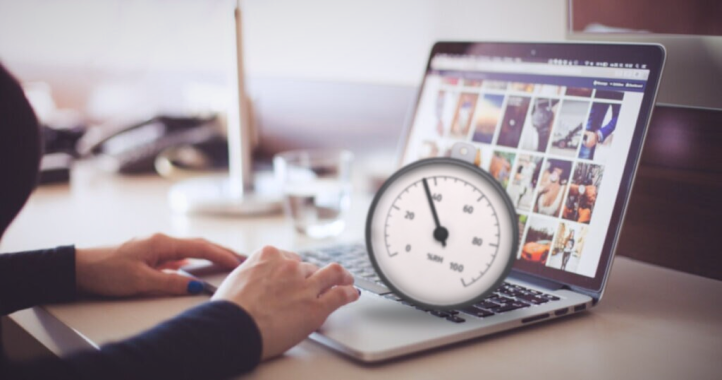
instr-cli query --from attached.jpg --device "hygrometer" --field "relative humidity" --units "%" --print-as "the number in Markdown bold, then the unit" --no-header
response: **36** %
